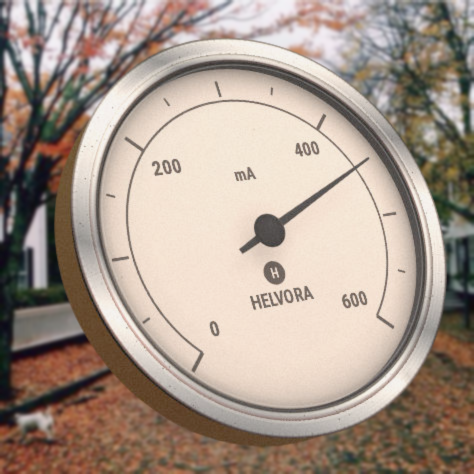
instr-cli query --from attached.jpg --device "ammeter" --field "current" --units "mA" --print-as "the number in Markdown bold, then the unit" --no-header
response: **450** mA
